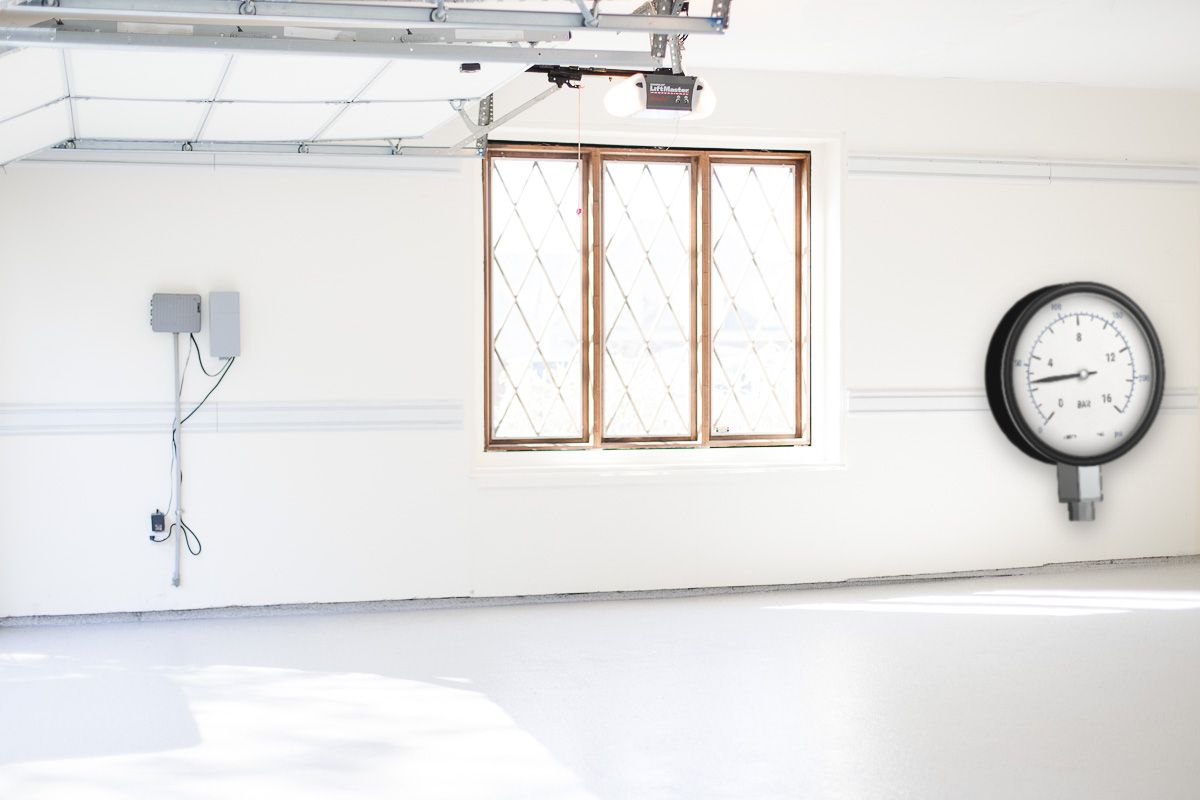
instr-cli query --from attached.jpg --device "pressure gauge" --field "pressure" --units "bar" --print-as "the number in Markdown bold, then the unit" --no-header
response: **2.5** bar
